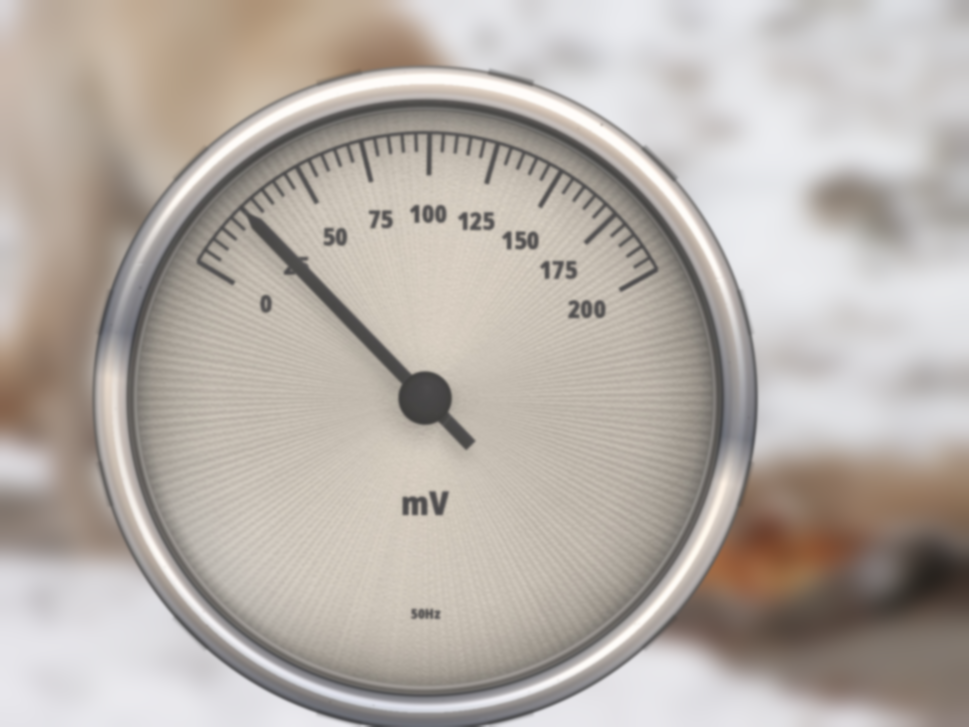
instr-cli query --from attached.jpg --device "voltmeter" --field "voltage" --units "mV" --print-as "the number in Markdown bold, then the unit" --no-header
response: **25** mV
